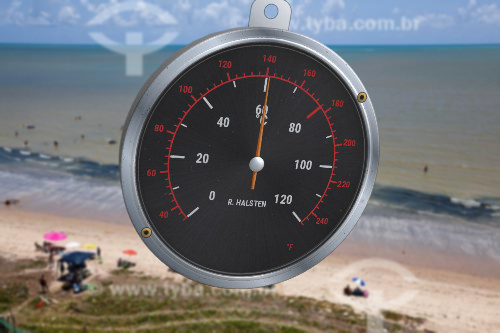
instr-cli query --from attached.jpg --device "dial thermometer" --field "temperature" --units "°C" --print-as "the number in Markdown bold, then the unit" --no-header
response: **60** °C
